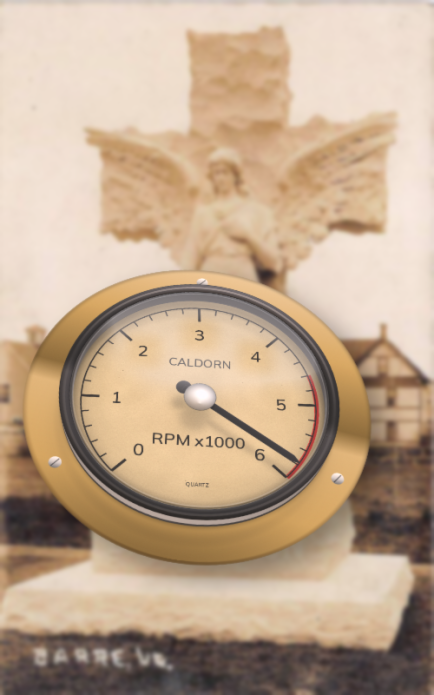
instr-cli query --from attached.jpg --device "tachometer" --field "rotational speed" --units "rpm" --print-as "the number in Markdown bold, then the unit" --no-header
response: **5800** rpm
